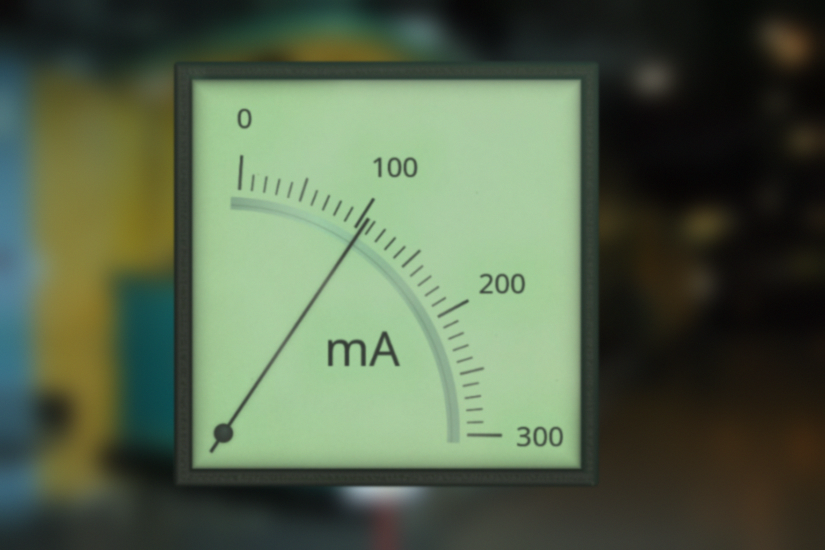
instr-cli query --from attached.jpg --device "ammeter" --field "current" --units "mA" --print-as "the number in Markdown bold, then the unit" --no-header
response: **105** mA
